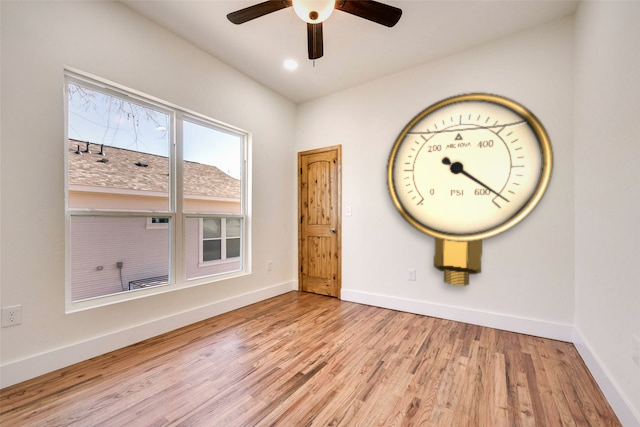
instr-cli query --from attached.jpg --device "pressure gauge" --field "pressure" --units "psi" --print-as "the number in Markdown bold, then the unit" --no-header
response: **580** psi
